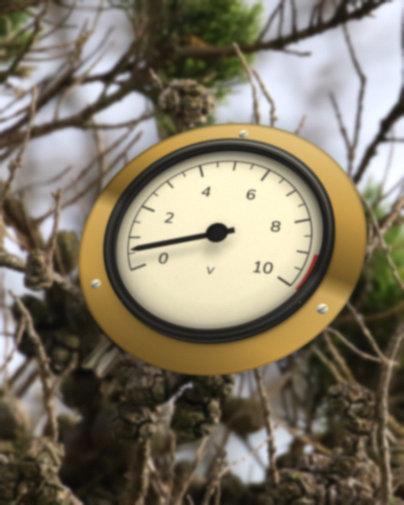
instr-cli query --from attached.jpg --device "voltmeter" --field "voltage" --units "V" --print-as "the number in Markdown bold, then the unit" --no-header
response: **0.5** V
